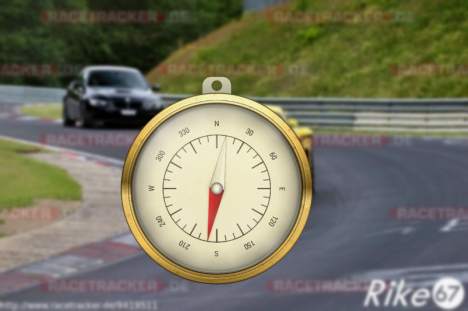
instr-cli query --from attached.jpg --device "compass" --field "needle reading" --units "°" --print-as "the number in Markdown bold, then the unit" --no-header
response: **190** °
